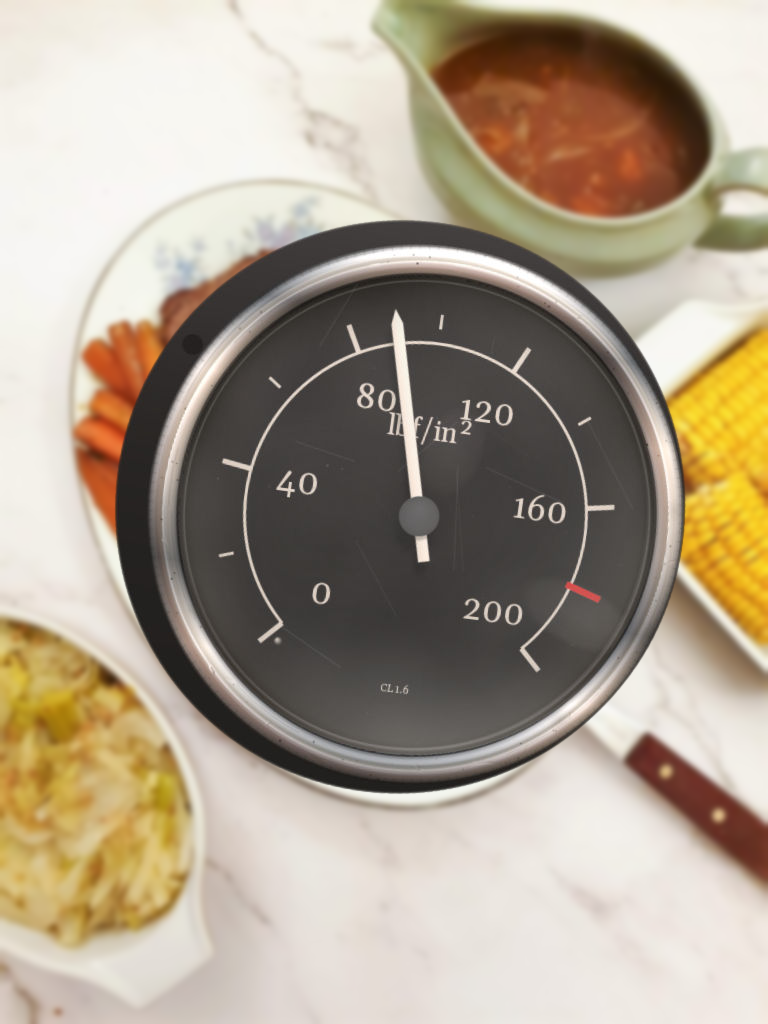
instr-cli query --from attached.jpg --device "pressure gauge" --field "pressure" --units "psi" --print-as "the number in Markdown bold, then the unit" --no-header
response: **90** psi
